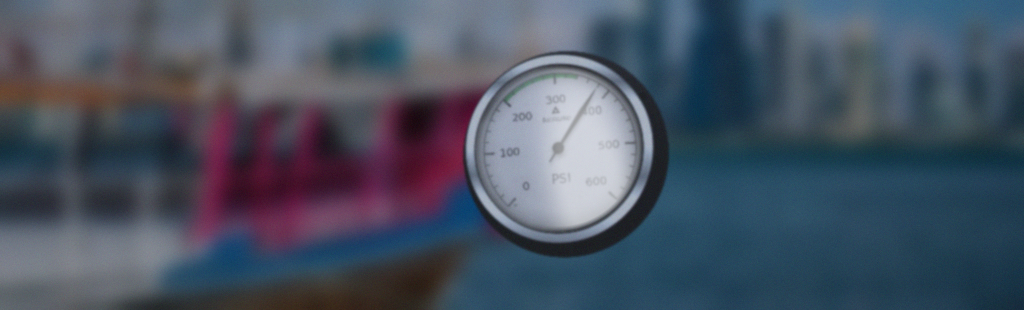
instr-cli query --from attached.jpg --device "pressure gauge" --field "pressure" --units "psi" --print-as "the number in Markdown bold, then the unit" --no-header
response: **380** psi
